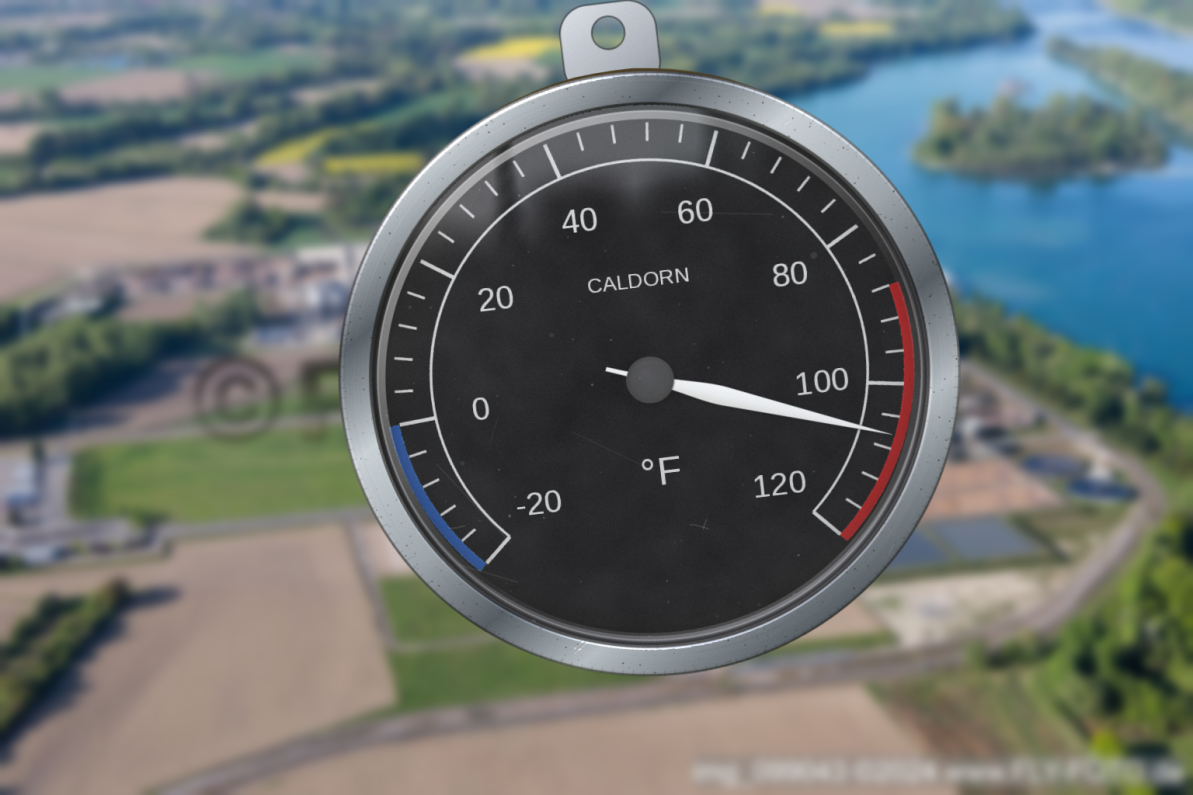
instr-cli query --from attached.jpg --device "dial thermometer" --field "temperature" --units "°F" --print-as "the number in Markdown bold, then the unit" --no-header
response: **106** °F
